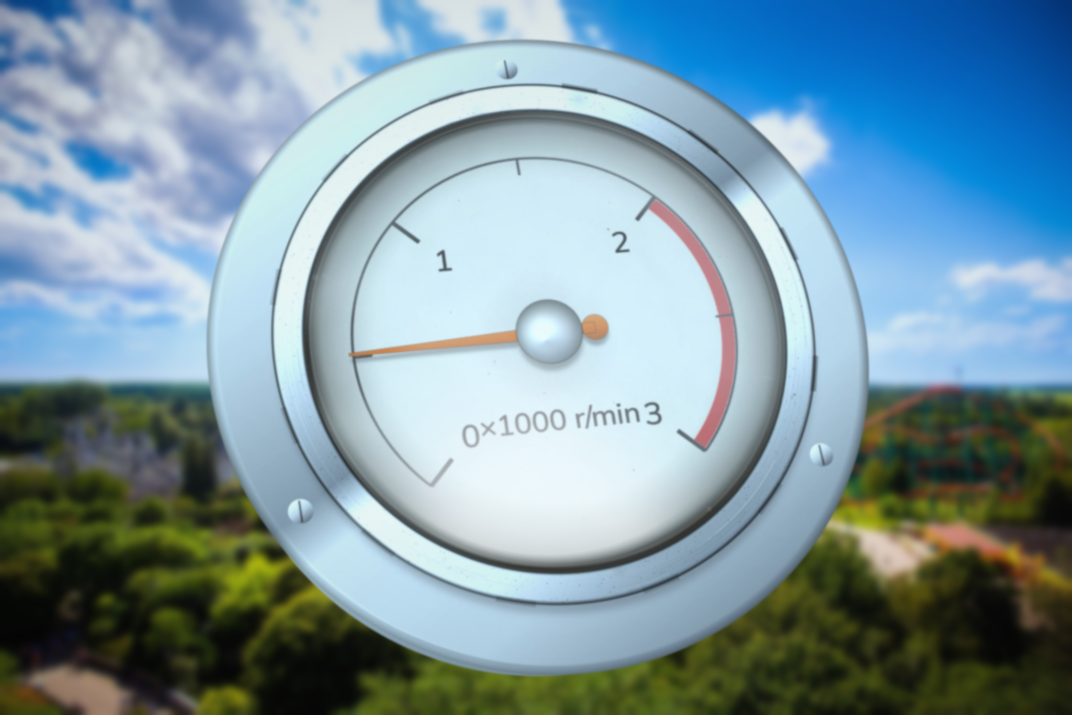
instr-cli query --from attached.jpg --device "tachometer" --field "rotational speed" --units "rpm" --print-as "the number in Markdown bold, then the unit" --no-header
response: **500** rpm
